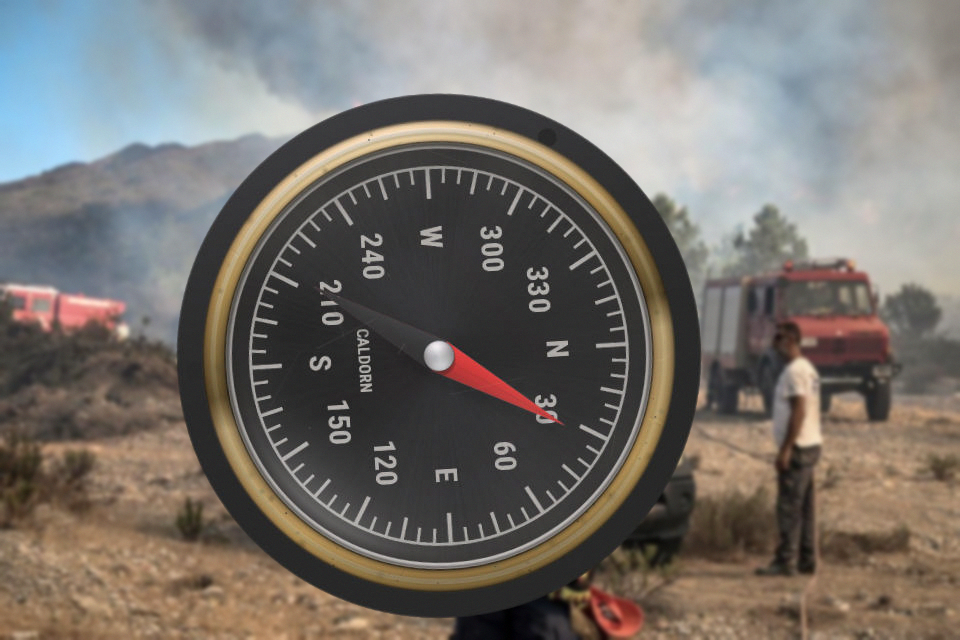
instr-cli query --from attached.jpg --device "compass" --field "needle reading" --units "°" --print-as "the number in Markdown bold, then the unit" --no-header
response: **32.5** °
